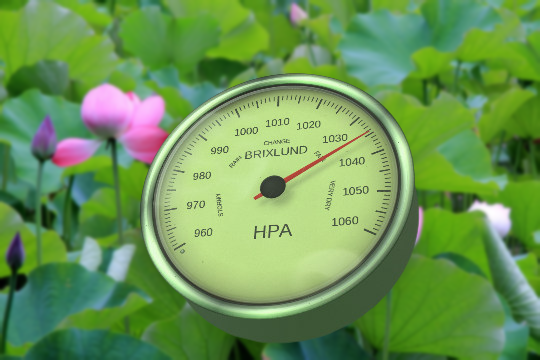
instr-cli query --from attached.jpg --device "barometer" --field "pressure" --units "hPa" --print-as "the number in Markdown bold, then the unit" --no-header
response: **1035** hPa
